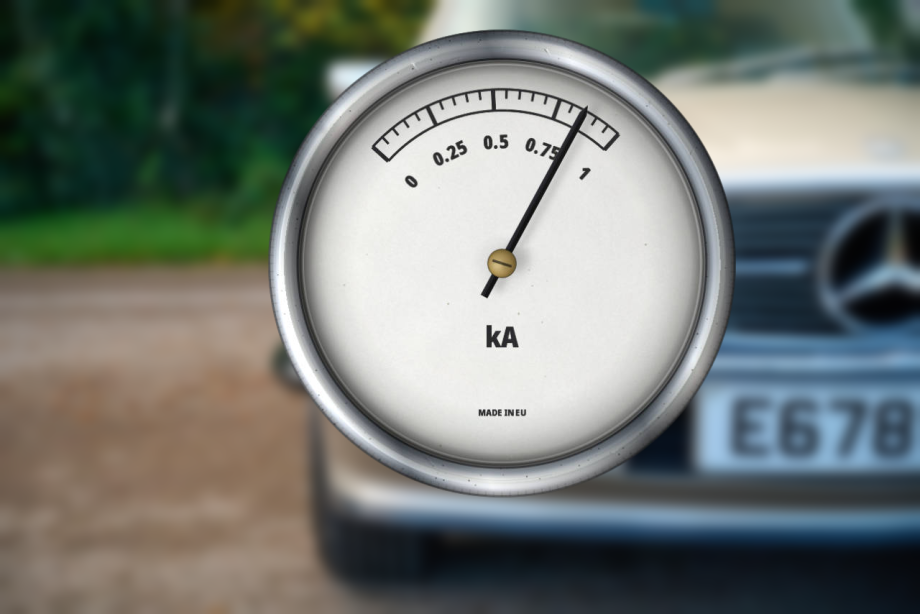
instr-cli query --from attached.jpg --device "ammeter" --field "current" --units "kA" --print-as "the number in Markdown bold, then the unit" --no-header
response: **0.85** kA
